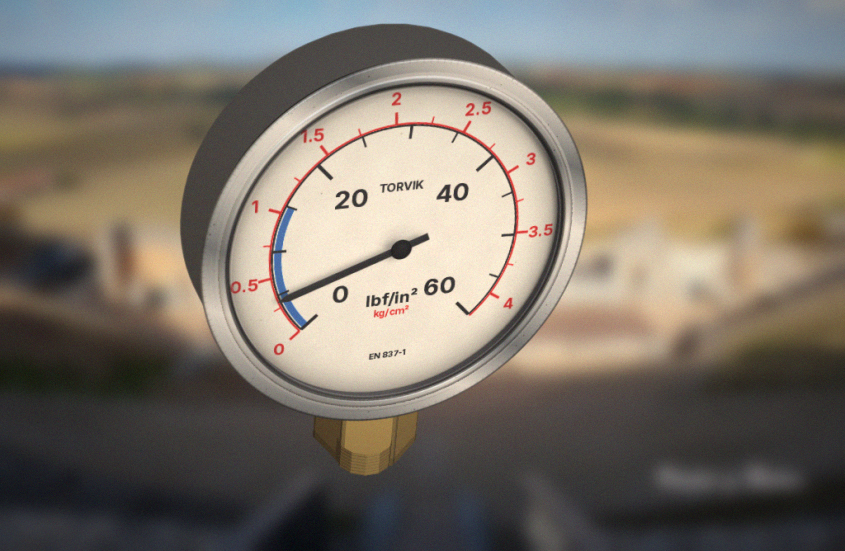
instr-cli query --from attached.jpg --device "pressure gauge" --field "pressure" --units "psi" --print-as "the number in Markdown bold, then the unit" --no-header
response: **5** psi
